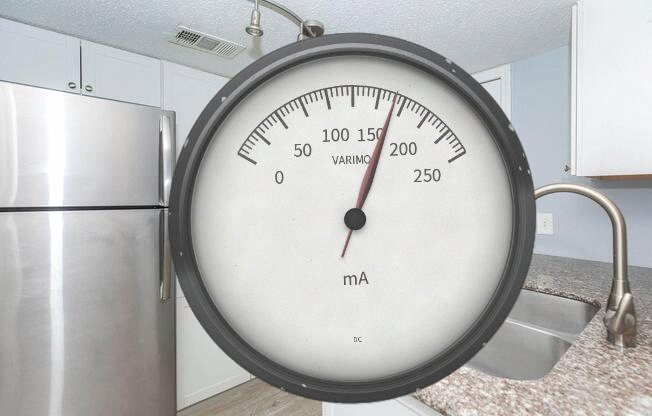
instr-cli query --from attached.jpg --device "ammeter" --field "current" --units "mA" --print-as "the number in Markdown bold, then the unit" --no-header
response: **165** mA
